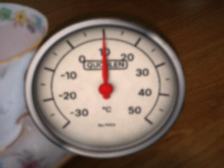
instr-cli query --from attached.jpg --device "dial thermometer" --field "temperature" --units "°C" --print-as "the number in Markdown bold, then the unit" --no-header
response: **10** °C
